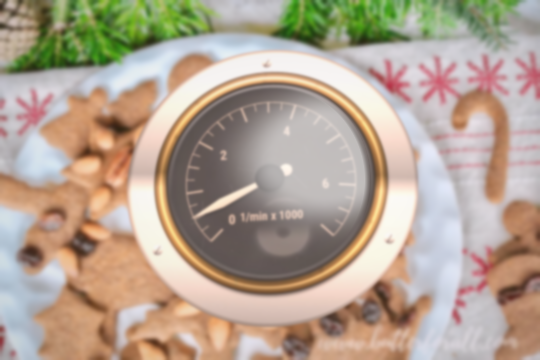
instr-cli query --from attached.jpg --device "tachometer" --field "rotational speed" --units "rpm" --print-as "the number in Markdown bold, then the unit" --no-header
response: **500** rpm
